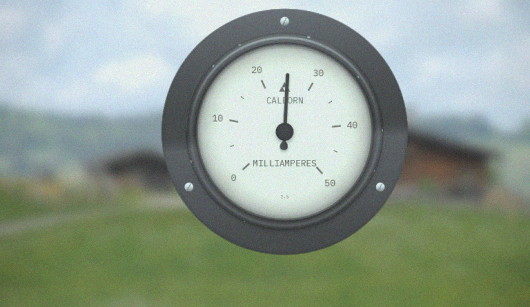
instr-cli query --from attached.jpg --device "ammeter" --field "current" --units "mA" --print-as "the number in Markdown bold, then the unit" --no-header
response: **25** mA
